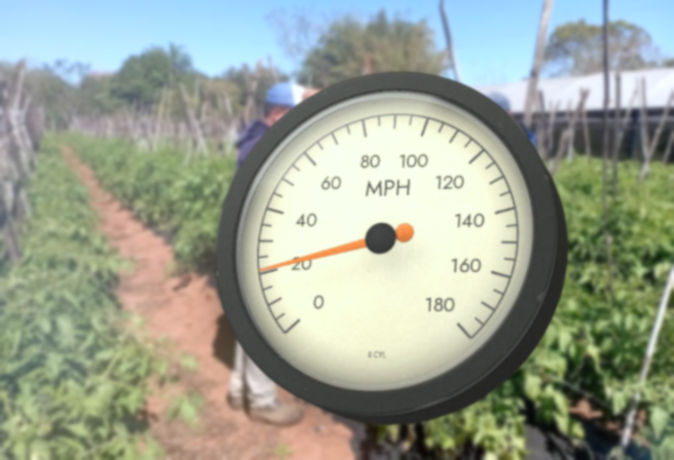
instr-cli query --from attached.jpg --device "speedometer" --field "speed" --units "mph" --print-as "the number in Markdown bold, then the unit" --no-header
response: **20** mph
